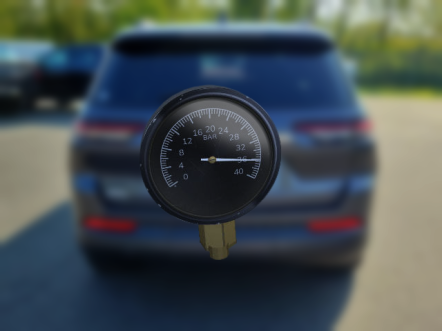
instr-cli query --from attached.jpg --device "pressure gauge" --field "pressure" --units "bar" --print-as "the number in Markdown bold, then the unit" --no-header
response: **36** bar
